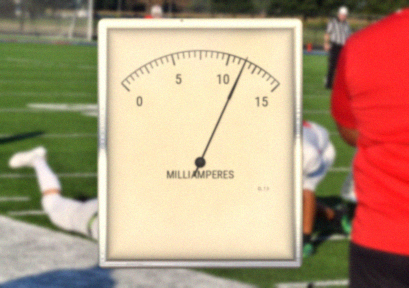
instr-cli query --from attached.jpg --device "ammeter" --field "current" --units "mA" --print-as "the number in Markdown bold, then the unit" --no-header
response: **11.5** mA
